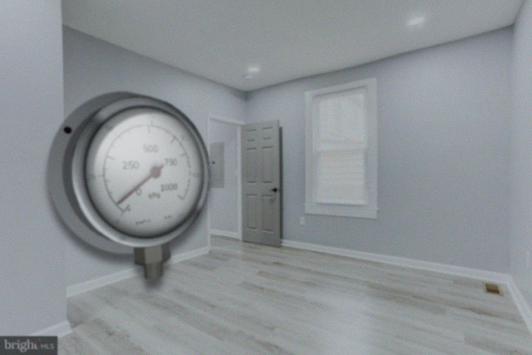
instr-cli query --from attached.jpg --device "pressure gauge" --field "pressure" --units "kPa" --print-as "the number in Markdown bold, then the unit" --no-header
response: **50** kPa
